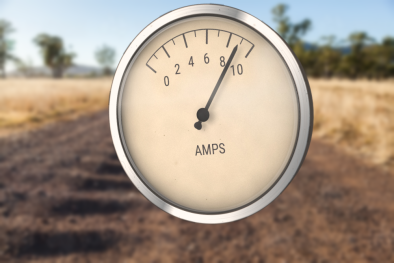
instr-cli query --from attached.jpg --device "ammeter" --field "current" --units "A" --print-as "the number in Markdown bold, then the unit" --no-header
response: **9** A
